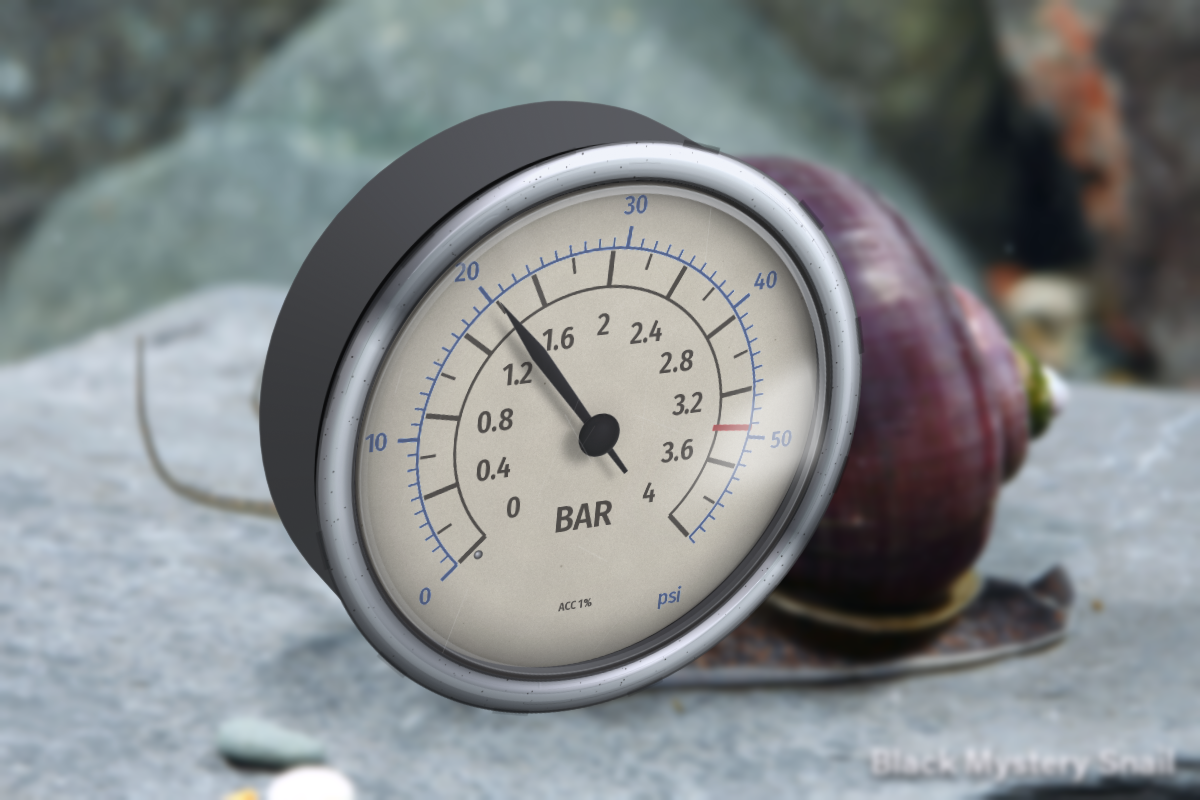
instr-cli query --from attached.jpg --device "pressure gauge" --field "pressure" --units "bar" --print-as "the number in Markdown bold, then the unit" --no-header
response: **1.4** bar
